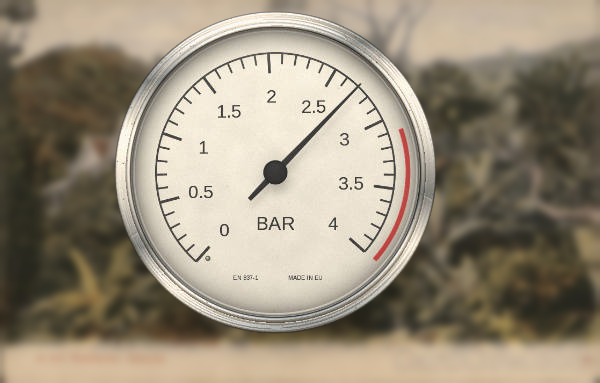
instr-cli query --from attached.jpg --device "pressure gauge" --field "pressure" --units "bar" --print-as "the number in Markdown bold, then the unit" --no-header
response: **2.7** bar
